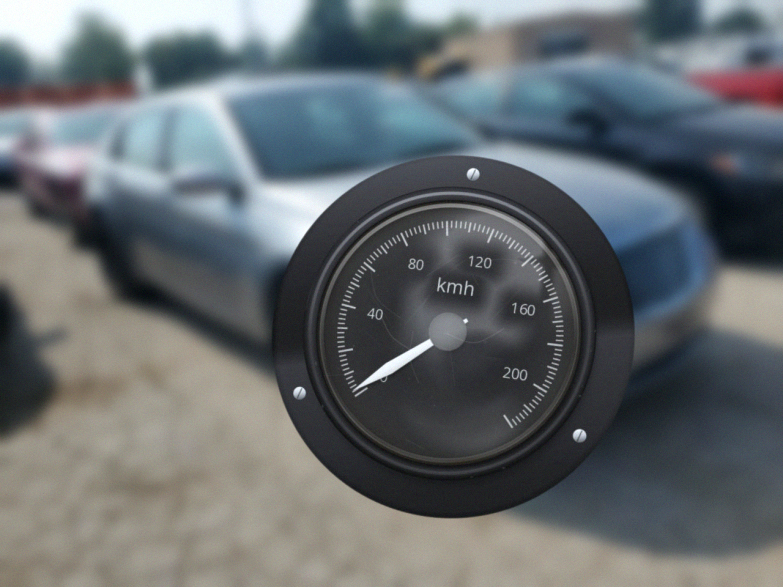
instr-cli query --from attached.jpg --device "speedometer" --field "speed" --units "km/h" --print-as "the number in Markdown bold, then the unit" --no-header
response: **2** km/h
